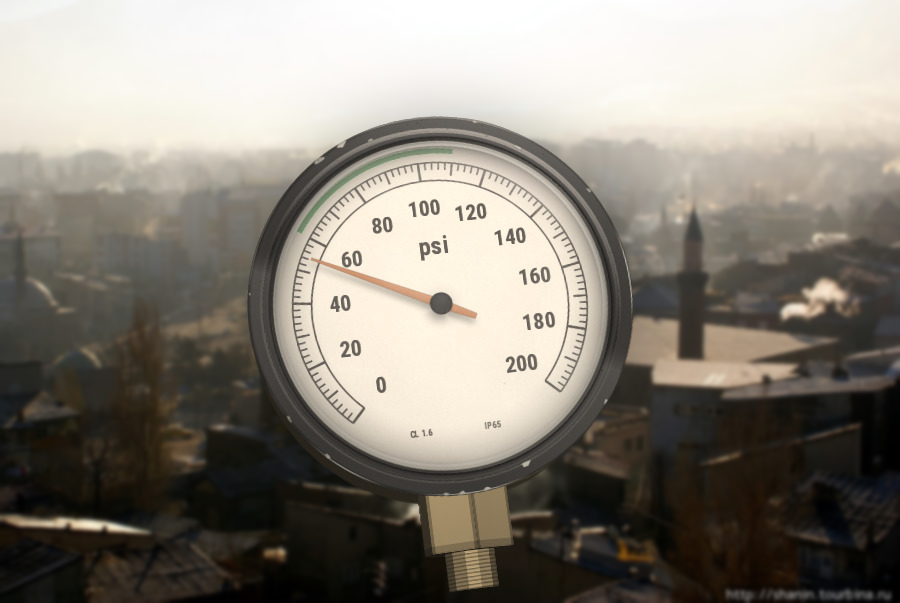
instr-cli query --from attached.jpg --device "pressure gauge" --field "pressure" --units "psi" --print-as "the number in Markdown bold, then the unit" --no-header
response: **54** psi
